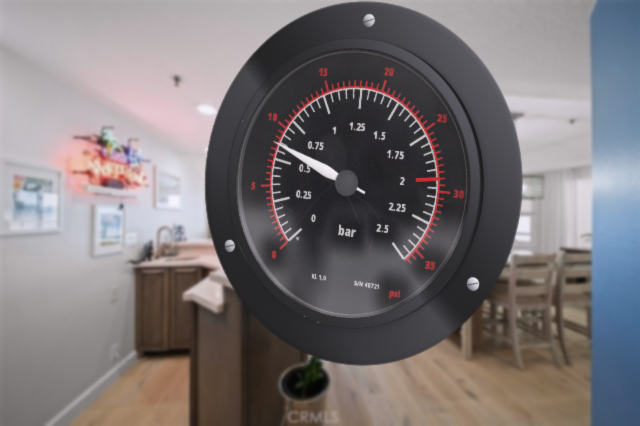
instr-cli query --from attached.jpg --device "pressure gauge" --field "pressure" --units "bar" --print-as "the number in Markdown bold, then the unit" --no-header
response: **0.6** bar
